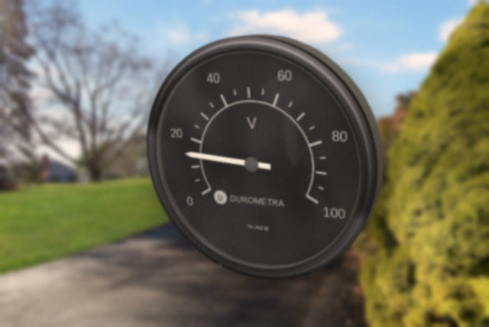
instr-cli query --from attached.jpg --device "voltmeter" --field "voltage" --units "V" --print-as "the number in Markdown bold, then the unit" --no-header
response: **15** V
